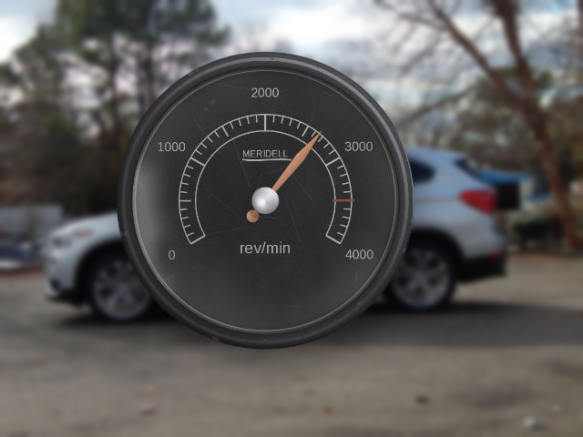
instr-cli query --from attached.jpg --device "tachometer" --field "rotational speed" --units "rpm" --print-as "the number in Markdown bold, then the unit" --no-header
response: **2650** rpm
